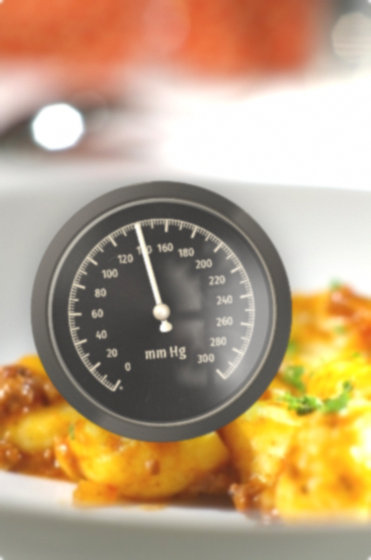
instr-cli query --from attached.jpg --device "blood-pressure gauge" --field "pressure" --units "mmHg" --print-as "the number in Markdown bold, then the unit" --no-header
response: **140** mmHg
